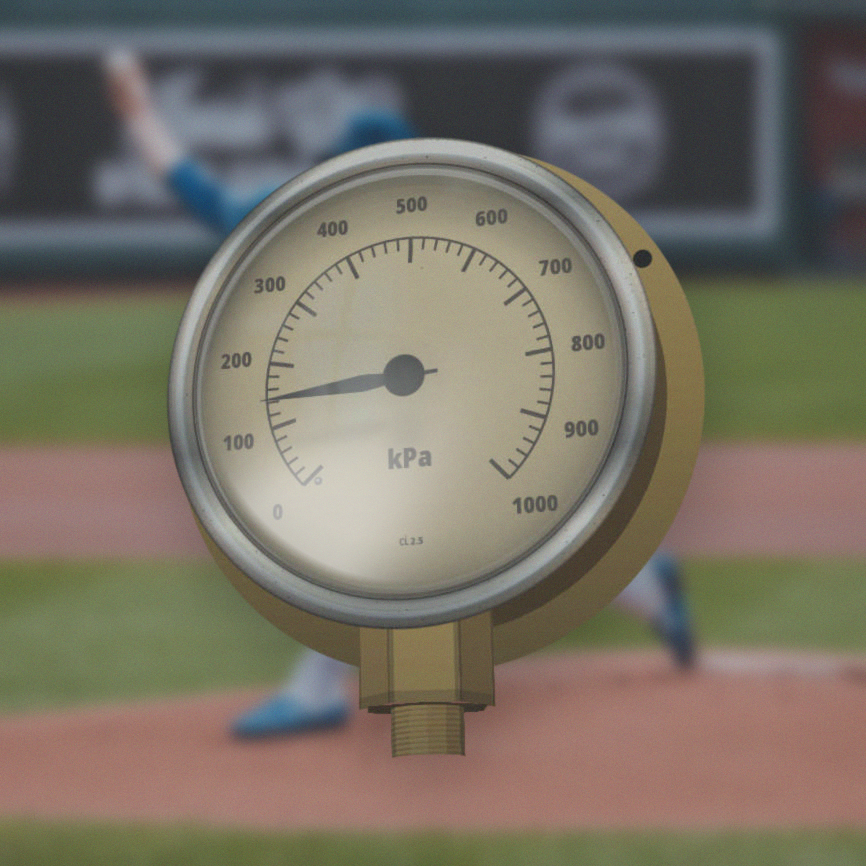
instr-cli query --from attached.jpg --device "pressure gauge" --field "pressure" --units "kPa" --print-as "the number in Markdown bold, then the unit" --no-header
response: **140** kPa
